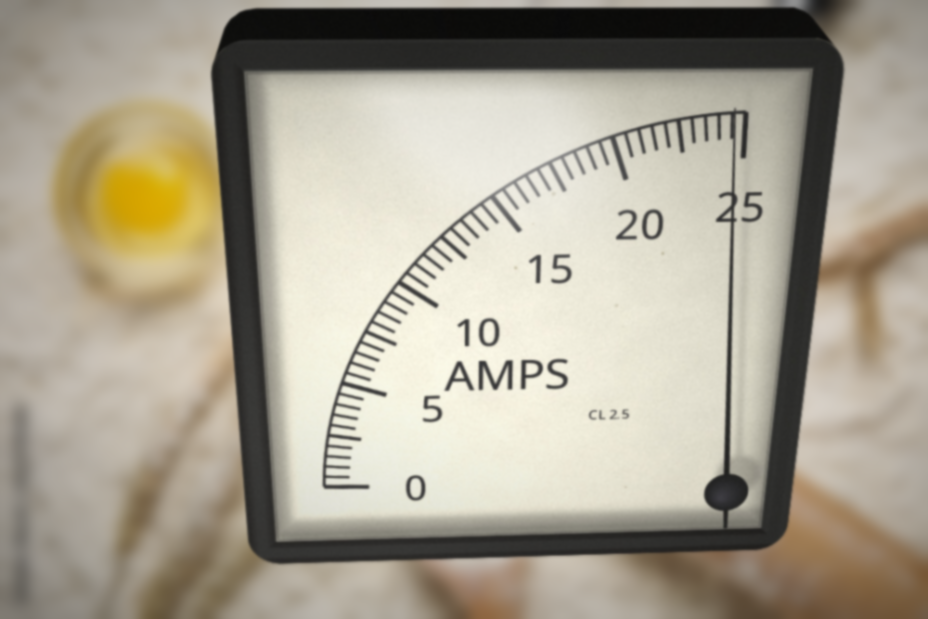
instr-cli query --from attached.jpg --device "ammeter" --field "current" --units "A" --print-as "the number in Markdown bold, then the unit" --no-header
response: **24.5** A
